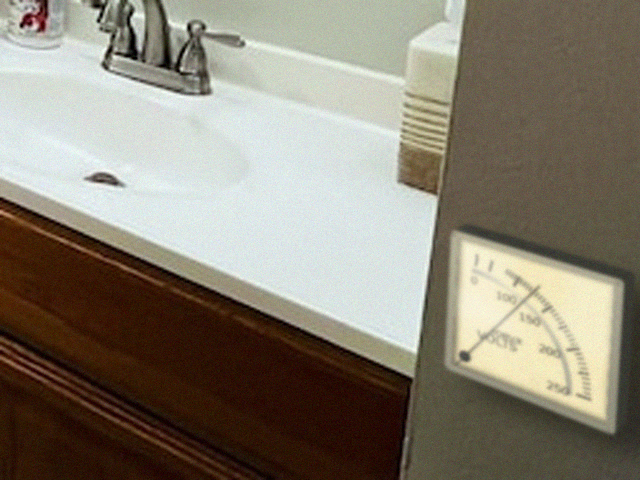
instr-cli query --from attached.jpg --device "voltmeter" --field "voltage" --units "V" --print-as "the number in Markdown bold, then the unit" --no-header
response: **125** V
